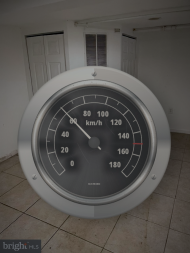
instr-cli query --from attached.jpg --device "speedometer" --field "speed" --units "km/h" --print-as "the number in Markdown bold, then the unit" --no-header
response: **60** km/h
